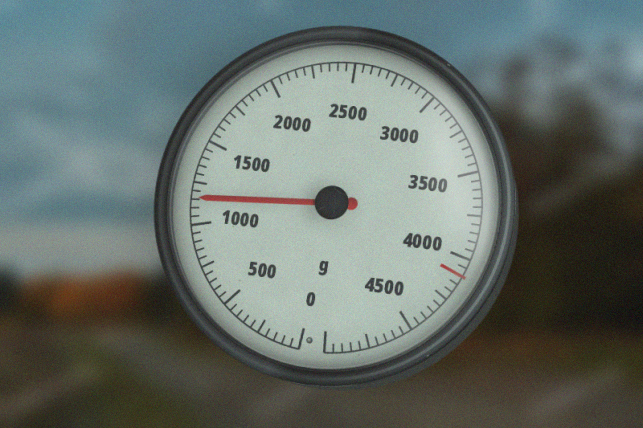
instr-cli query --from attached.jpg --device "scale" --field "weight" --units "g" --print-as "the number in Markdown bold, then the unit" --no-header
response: **1150** g
